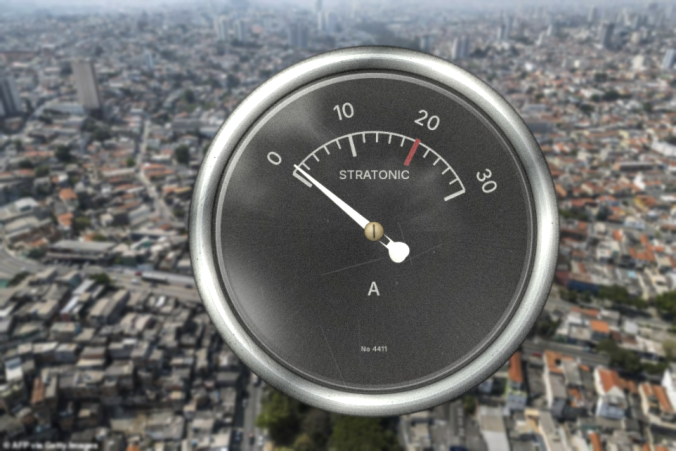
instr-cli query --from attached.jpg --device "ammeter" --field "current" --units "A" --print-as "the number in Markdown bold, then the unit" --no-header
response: **1** A
